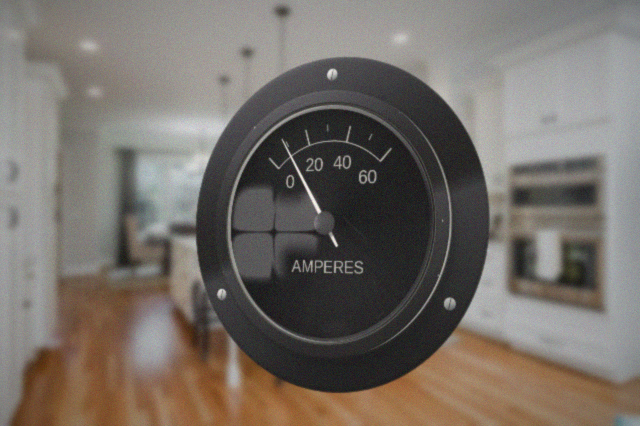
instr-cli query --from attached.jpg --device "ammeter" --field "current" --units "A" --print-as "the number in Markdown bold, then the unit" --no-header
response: **10** A
